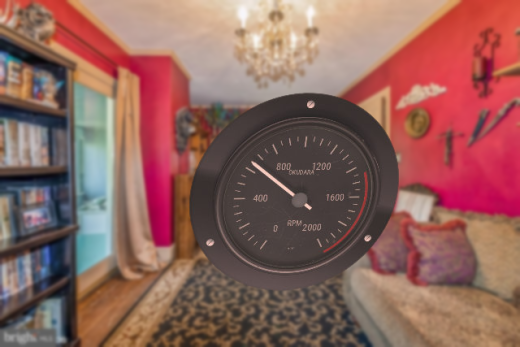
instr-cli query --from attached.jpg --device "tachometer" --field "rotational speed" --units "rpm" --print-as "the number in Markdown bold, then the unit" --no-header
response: **650** rpm
